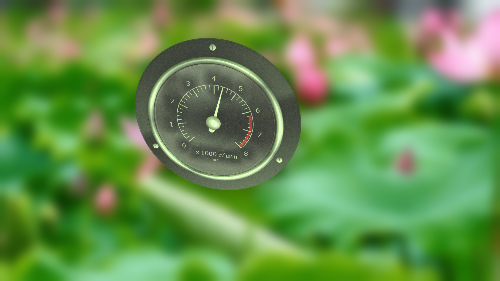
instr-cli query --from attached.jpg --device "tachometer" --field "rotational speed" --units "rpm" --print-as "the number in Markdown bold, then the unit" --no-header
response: **4400** rpm
